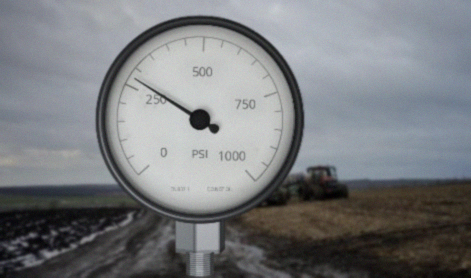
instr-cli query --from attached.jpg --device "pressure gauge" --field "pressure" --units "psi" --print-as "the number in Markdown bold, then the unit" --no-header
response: **275** psi
